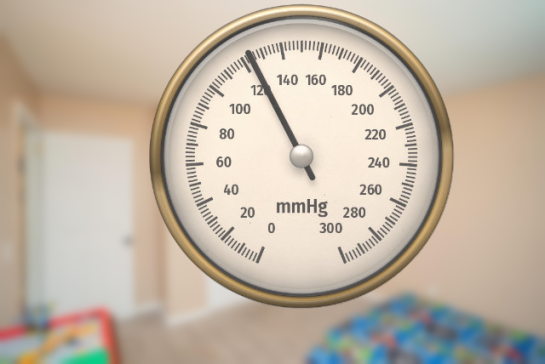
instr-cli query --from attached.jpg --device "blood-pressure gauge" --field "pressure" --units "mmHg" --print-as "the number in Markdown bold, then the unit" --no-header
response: **124** mmHg
